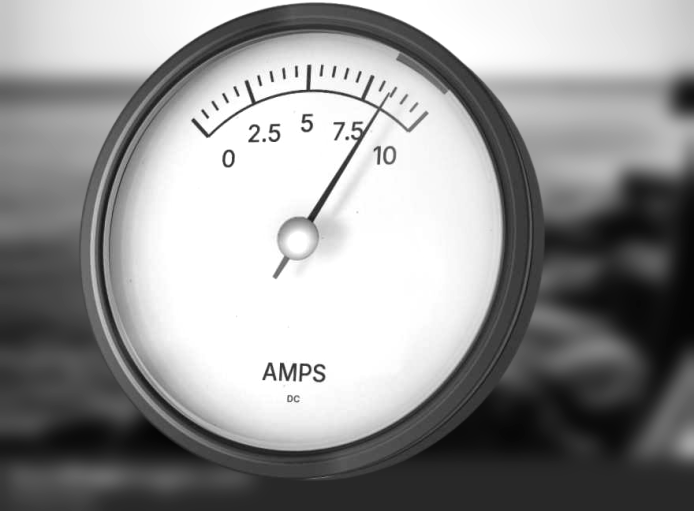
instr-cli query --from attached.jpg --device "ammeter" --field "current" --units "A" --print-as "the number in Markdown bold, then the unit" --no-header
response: **8.5** A
